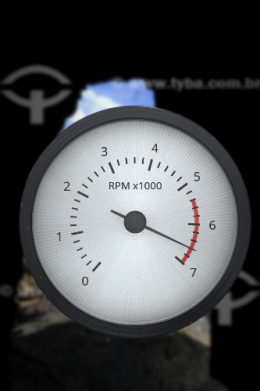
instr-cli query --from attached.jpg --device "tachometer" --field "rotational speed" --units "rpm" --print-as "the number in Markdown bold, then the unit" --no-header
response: **6600** rpm
